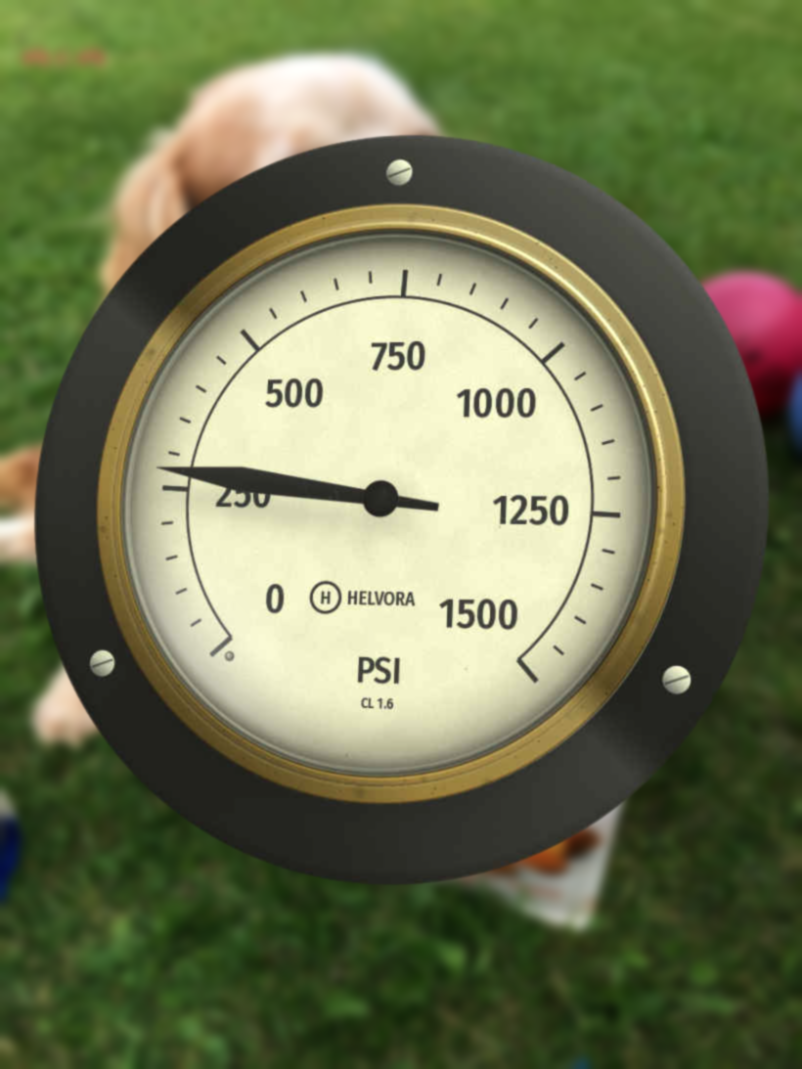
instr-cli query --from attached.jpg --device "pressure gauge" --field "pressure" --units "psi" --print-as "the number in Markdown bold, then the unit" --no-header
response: **275** psi
